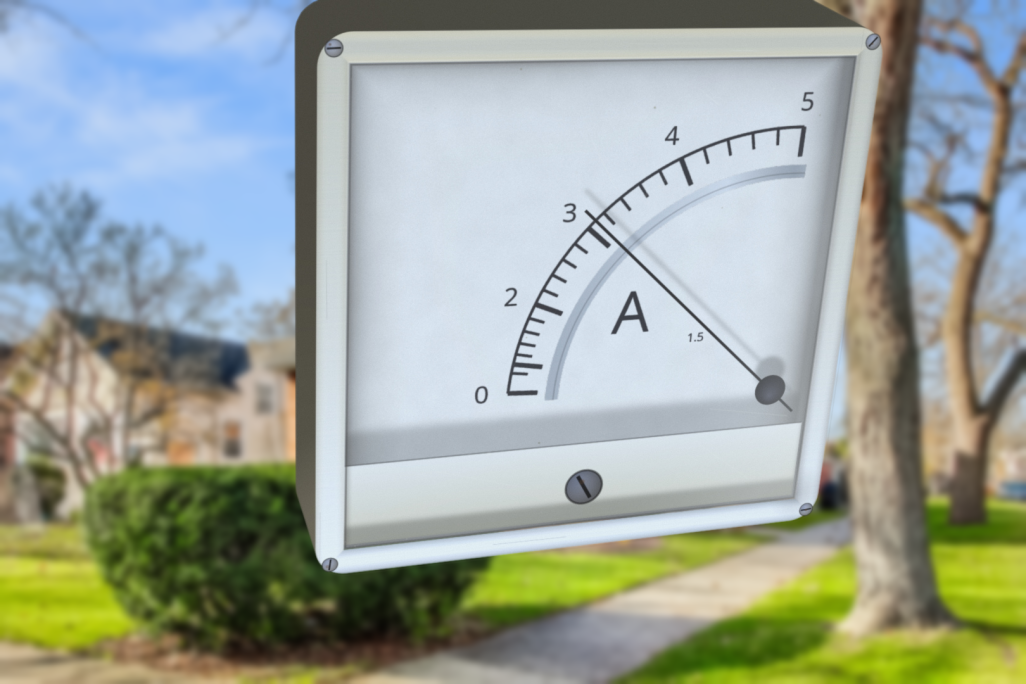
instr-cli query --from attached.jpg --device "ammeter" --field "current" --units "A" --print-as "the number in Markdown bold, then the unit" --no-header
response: **3.1** A
